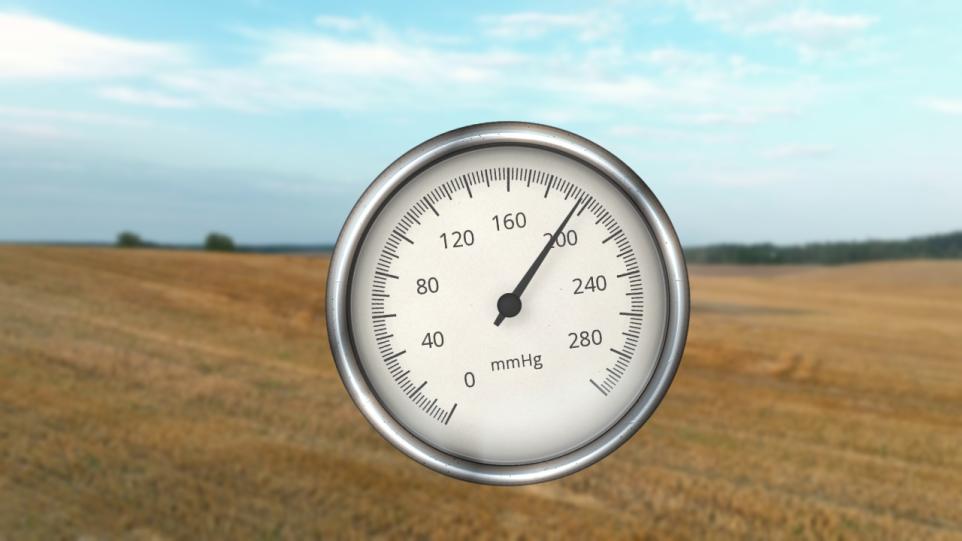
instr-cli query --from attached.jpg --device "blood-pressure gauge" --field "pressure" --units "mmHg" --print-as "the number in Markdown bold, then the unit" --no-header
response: **196** mmHg
